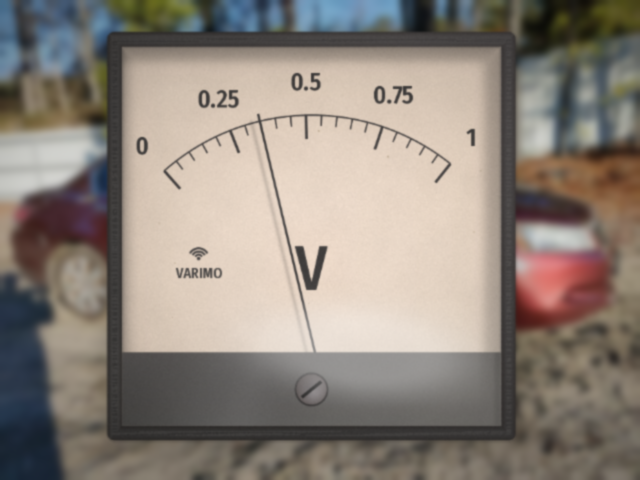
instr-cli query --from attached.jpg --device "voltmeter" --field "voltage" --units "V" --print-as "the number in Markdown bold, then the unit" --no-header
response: **0.35** V
